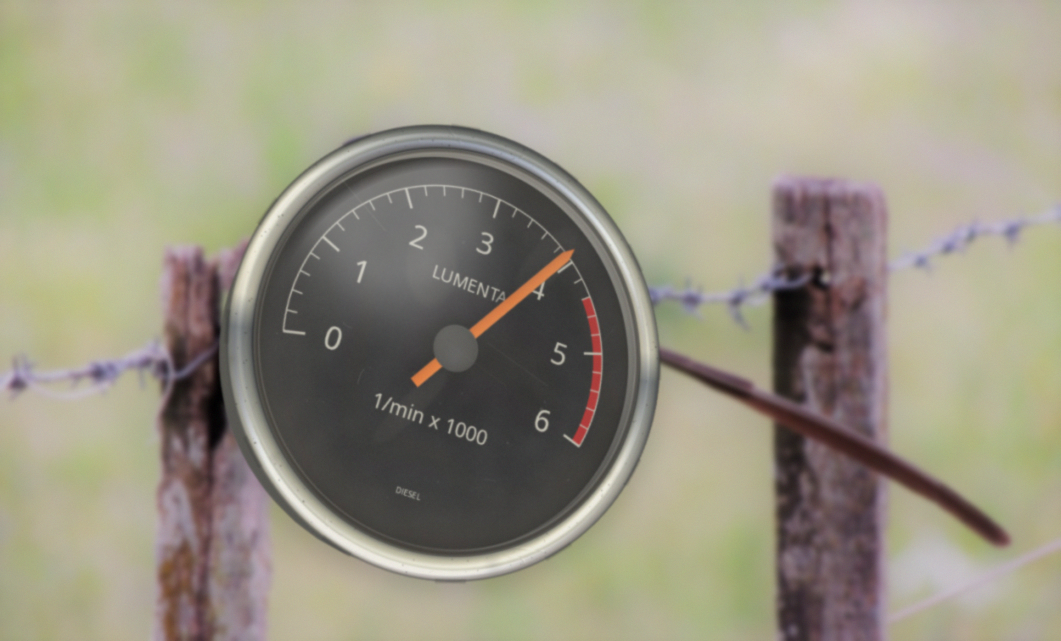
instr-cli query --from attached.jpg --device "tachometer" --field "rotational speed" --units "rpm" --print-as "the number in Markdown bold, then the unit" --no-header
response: **3900** rpm
